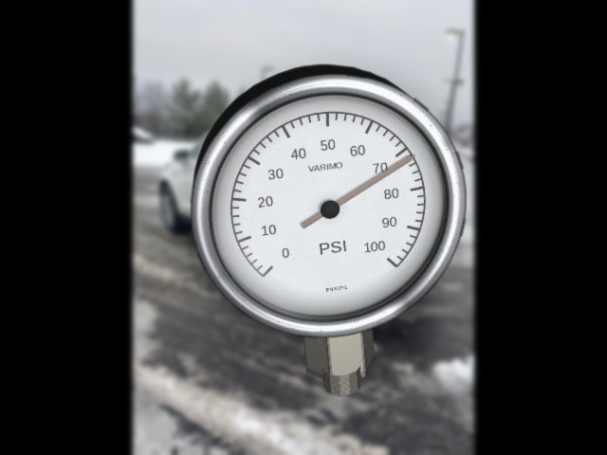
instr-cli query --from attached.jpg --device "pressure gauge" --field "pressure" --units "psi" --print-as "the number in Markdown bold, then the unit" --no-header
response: **72** psi
